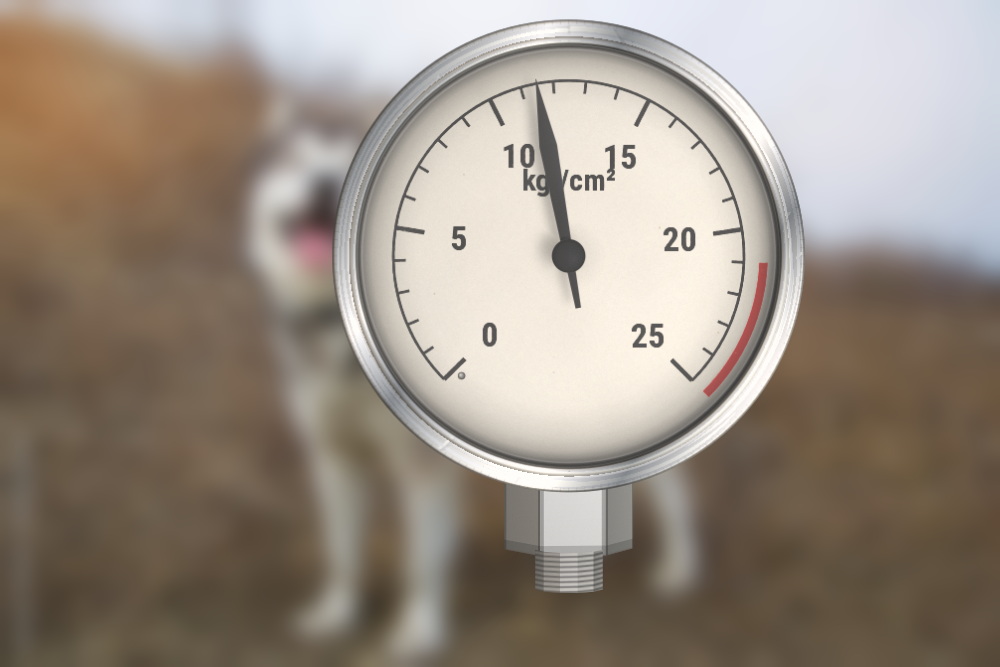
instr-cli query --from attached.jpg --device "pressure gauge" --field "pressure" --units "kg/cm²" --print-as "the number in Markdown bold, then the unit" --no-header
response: **11.5** kg/cm²
